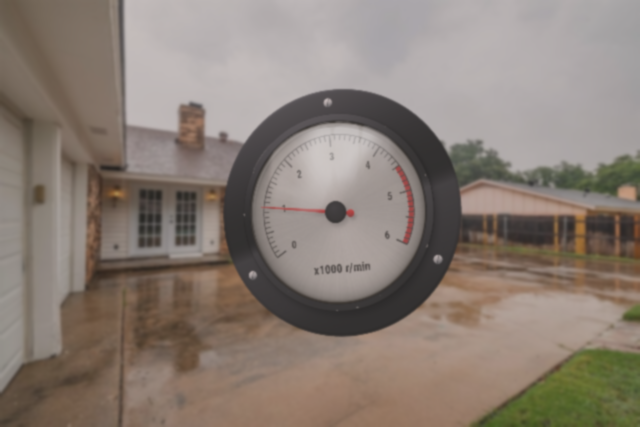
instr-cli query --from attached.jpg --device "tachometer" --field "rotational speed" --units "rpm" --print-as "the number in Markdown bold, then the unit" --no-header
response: **1000** rpm
